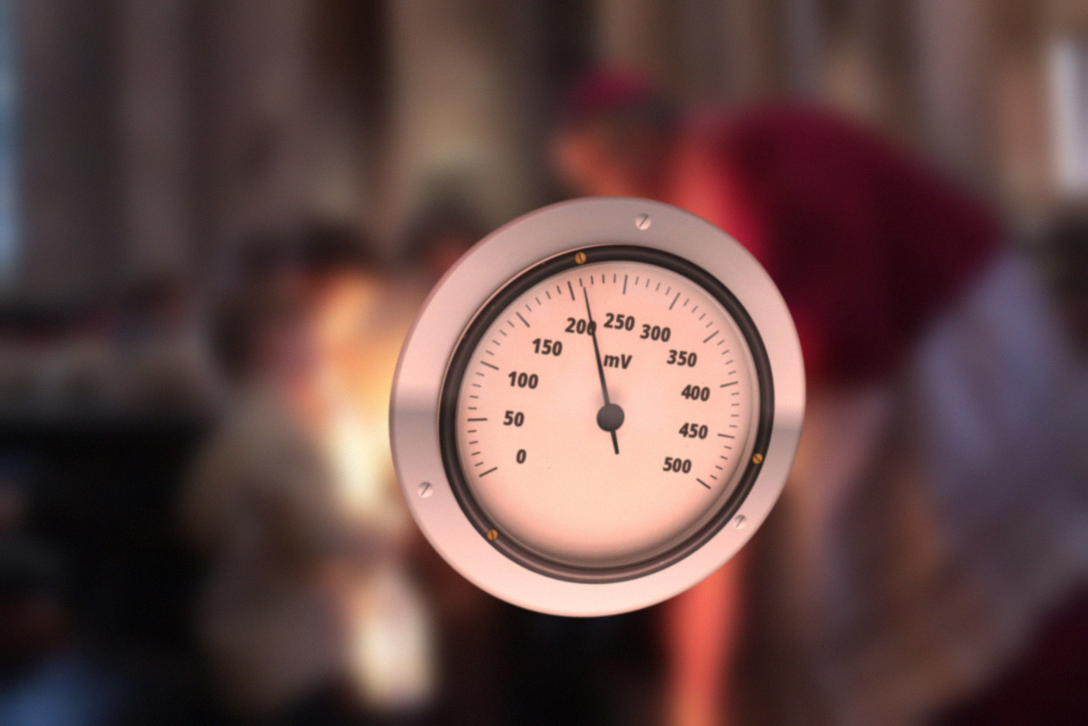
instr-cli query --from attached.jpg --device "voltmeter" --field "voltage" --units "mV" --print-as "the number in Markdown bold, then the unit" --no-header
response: **210** mV
